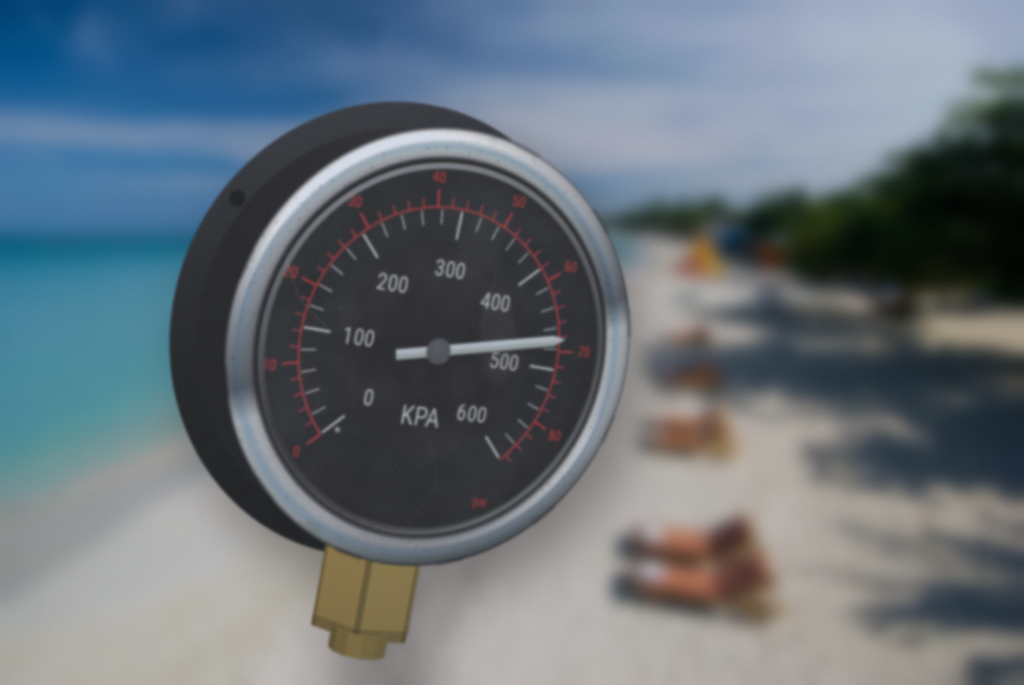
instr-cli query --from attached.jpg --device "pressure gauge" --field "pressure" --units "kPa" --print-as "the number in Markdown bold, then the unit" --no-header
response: **470** kPa
